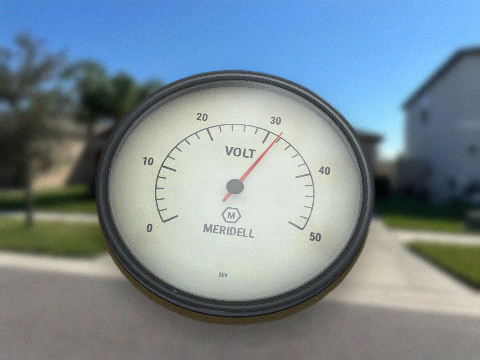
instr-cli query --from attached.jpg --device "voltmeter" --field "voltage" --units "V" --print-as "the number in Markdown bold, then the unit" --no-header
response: **32** V
